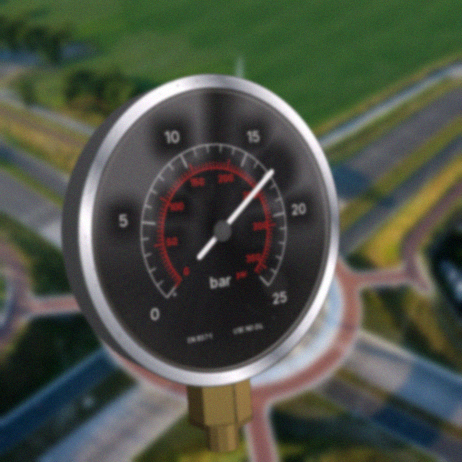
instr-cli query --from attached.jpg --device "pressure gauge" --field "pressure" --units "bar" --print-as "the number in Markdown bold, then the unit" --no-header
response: **17** bar
